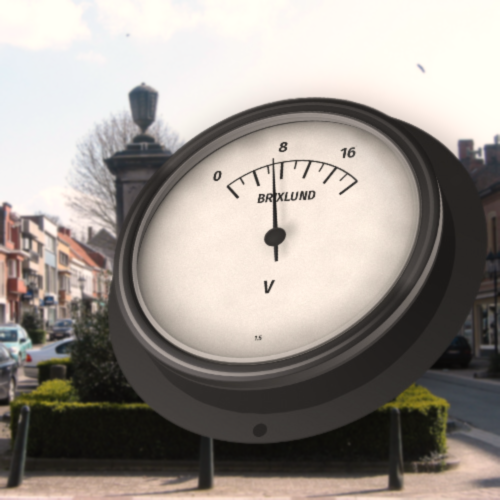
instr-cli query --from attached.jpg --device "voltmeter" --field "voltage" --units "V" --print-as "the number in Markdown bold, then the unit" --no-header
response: **7** V
